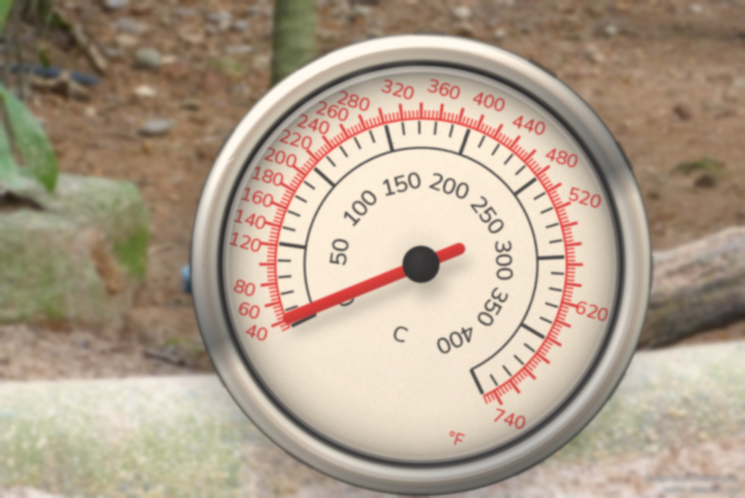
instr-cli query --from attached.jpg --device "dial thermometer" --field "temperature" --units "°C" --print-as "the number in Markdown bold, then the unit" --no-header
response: **5** °C
